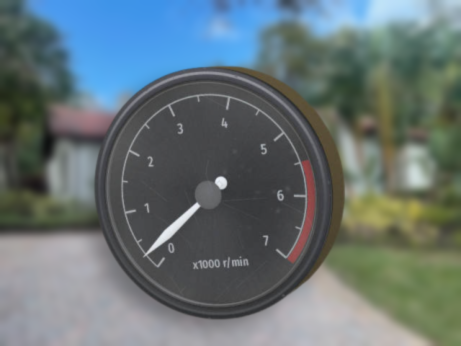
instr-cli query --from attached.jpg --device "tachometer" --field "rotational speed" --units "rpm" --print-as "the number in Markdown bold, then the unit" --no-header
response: **250** rpm
